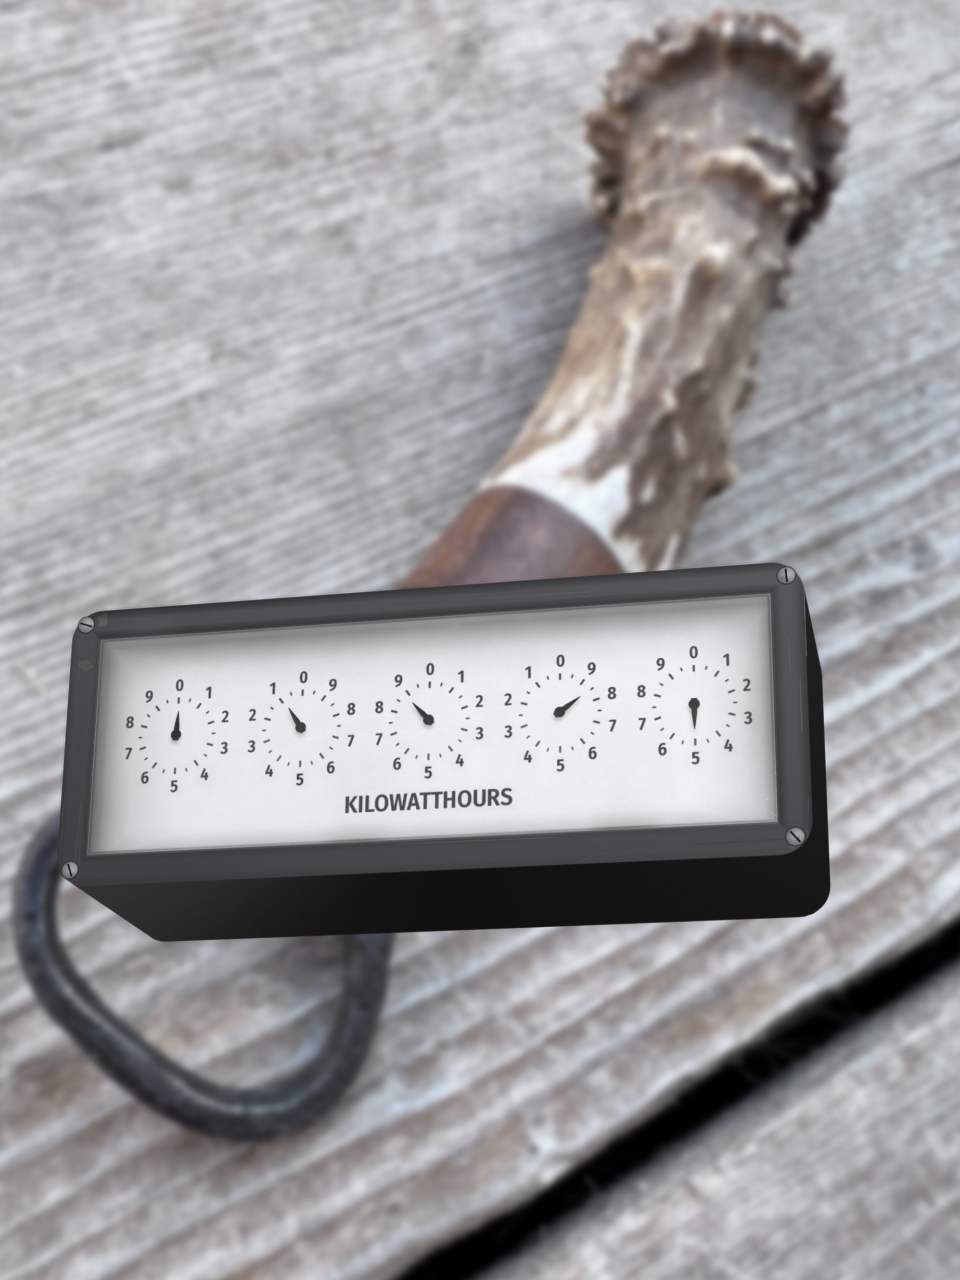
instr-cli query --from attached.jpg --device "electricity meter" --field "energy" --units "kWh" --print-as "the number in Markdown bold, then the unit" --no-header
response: **885** kWh
